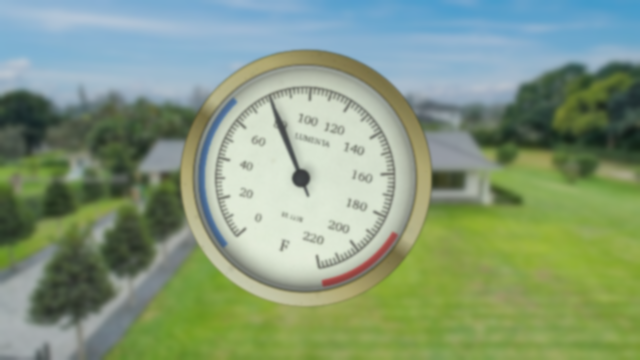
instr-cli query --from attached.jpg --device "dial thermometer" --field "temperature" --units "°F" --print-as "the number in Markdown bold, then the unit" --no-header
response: **80** °F
